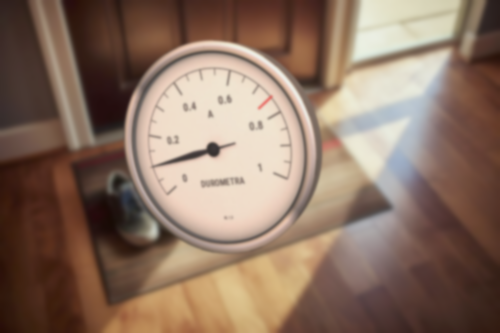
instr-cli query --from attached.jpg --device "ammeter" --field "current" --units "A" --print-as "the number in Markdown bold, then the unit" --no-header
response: **0.1** A
